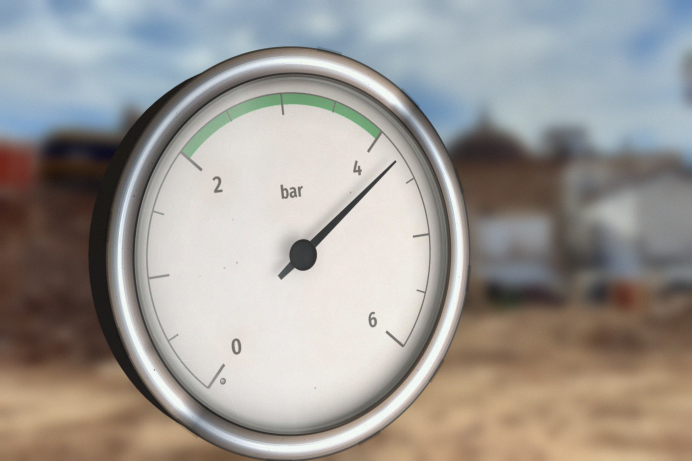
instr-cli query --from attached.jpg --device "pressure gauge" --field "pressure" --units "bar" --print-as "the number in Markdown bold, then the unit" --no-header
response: **4.25** bar
